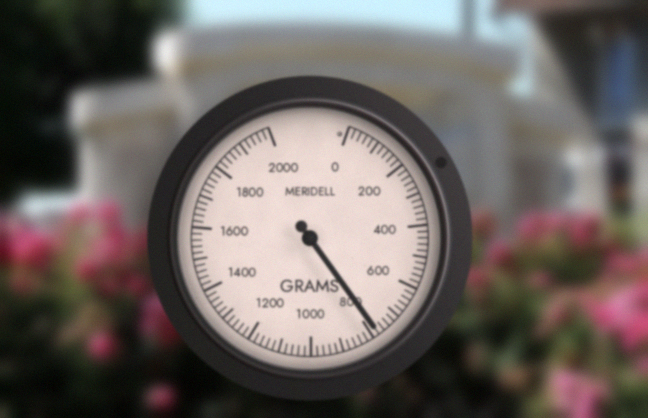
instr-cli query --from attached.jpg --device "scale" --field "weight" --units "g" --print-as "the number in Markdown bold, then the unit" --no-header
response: **780** g
